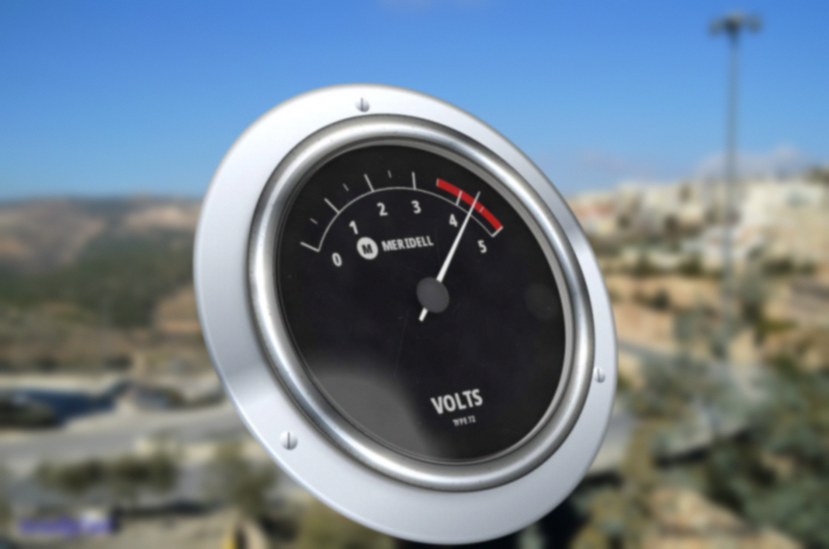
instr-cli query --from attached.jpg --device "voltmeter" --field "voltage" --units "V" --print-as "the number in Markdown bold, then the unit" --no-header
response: **4.25** V
